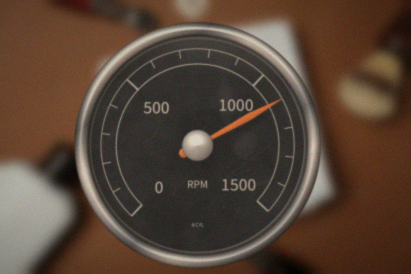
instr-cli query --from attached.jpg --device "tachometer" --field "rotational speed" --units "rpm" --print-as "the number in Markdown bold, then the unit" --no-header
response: **1100** rpm
